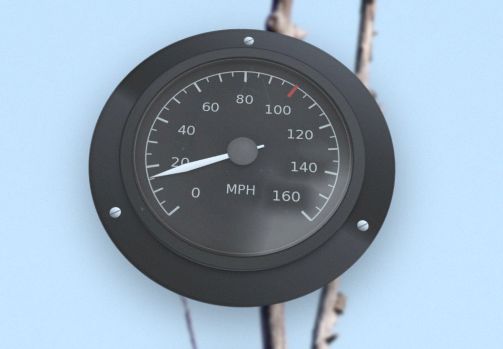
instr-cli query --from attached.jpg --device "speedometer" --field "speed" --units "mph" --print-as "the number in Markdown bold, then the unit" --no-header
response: **15** mph
